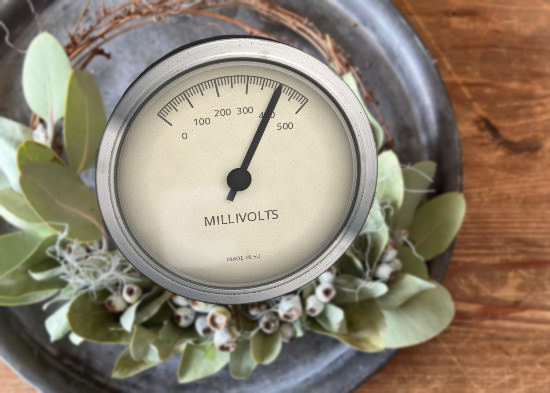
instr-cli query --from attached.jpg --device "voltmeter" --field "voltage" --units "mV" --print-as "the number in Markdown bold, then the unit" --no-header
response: **400** mV
